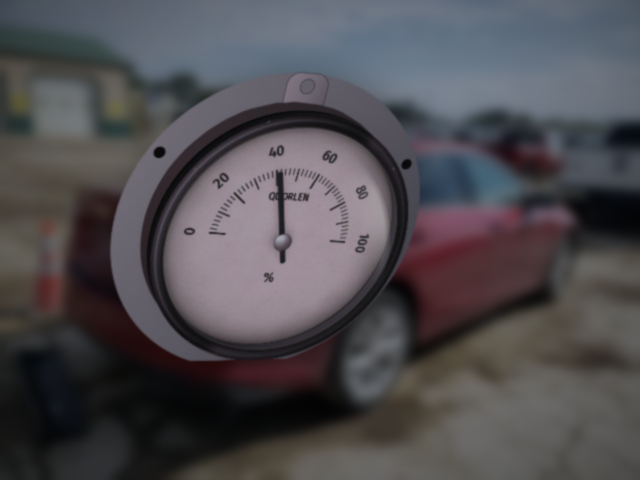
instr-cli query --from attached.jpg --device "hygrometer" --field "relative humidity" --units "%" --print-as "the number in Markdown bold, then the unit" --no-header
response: **40** %
